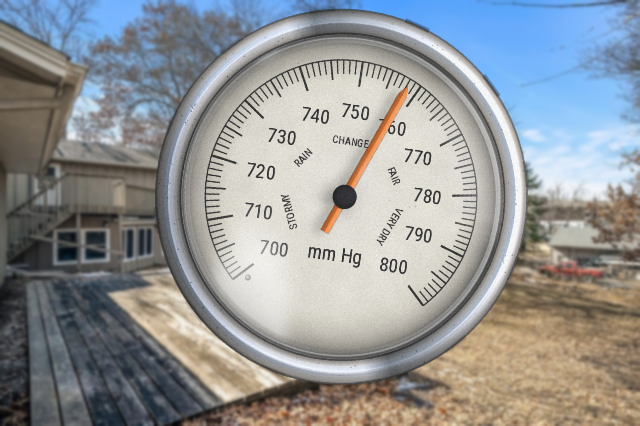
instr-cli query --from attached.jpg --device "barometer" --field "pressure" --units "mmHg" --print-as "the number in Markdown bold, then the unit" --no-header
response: **758** mmHg
